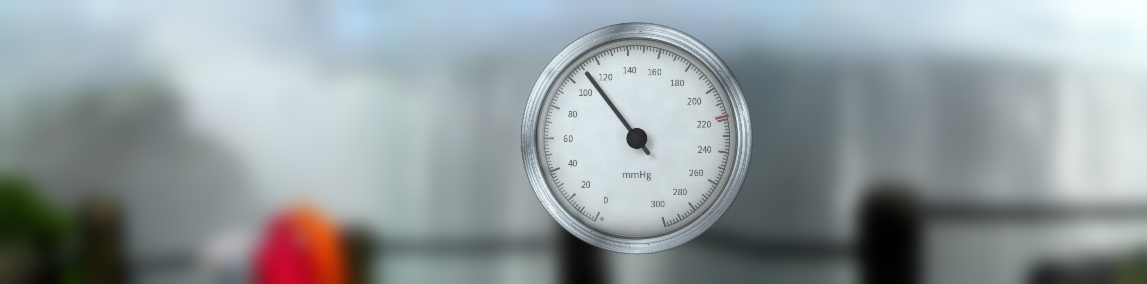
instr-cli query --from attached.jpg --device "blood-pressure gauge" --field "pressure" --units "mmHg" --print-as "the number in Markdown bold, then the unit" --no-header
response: **110** mmHg
